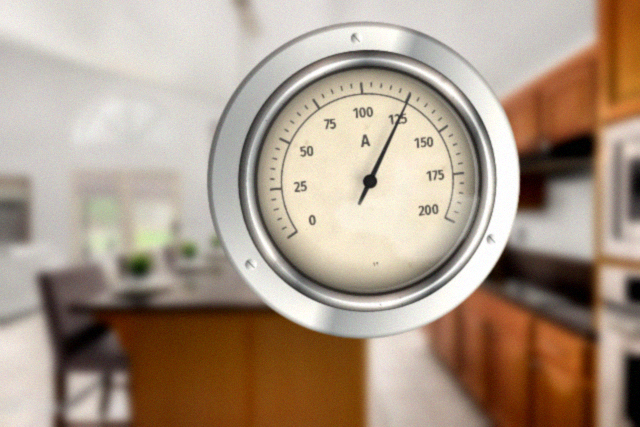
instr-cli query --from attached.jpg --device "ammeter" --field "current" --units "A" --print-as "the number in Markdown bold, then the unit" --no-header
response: **125** A
